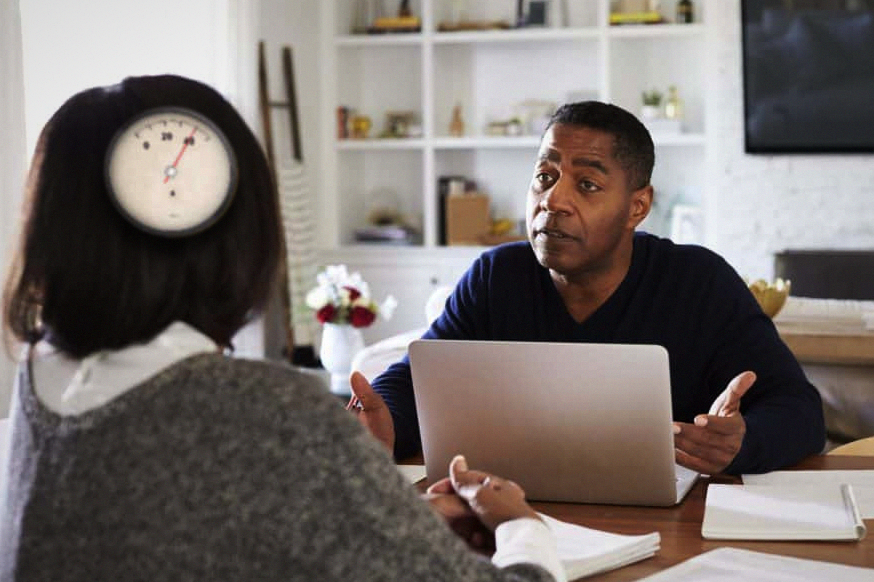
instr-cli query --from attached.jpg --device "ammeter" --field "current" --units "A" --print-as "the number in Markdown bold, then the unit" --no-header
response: **40** A
